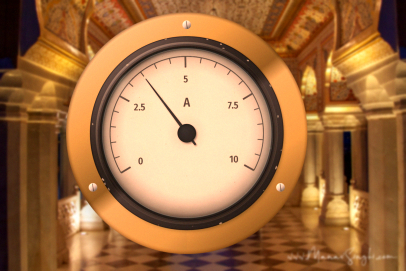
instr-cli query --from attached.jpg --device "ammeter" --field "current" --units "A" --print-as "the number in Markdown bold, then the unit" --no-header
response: **3.5** A
